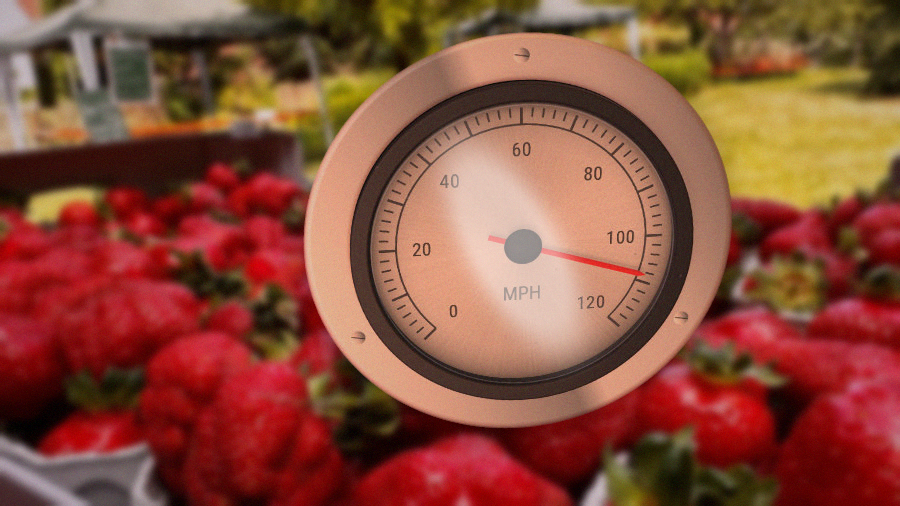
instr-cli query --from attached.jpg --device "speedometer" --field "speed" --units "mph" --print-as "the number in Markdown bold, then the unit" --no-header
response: **108** mph
